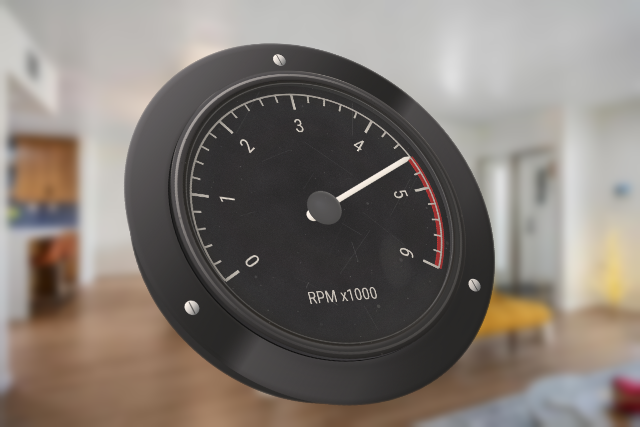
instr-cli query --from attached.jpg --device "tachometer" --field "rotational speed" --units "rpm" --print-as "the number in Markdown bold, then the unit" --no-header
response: **4600** rpm
